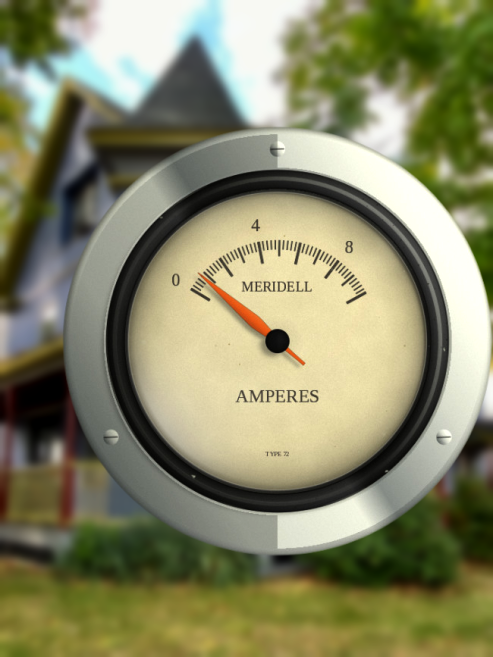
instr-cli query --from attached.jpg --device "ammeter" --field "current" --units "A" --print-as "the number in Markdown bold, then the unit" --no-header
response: **0.8** A
